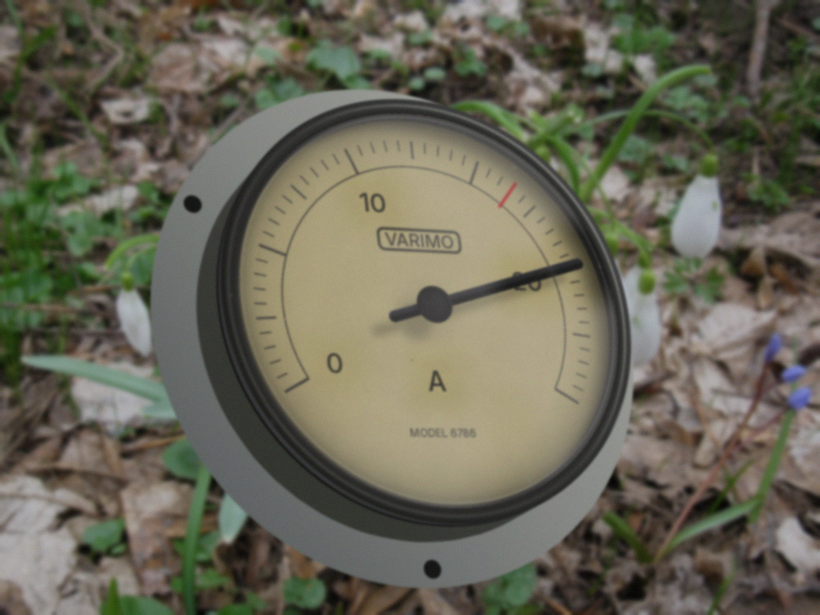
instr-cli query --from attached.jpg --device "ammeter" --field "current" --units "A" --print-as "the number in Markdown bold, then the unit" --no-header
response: **20** A
